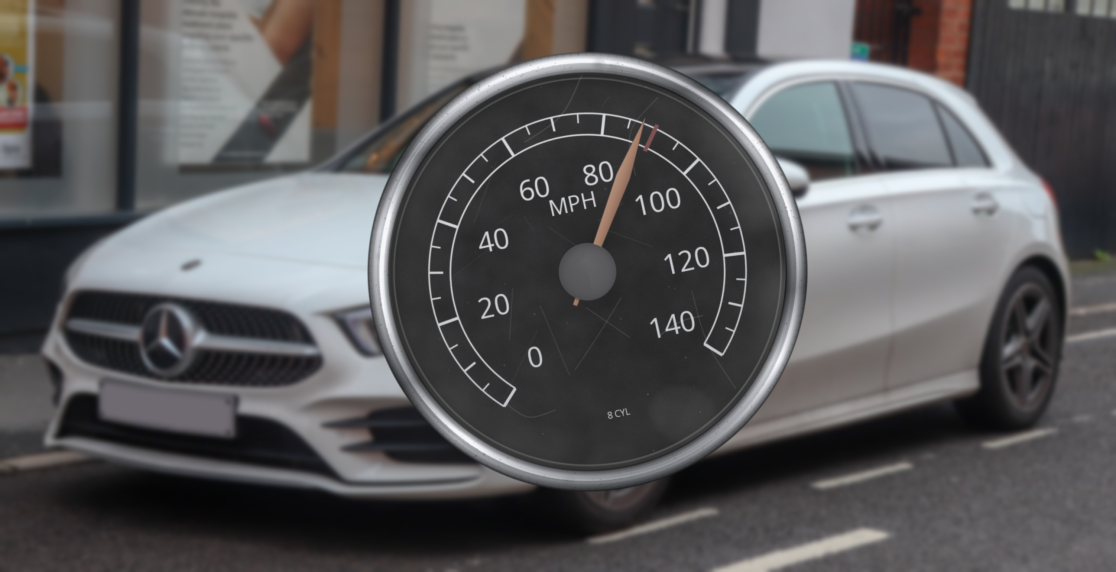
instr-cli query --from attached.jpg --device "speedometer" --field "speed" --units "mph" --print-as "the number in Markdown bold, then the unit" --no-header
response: **87.5** mph
